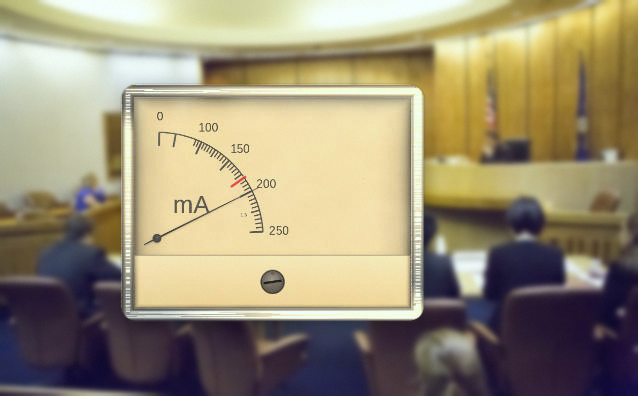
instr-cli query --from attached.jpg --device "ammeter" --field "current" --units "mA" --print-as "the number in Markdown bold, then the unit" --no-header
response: **200** mA
